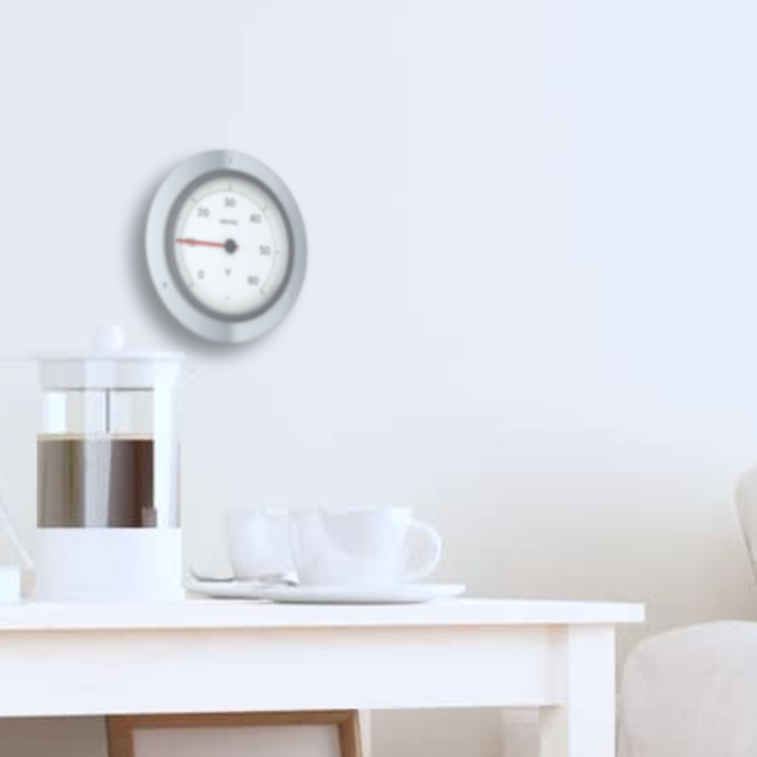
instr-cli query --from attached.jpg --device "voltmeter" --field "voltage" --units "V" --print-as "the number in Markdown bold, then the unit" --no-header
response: **10** V
